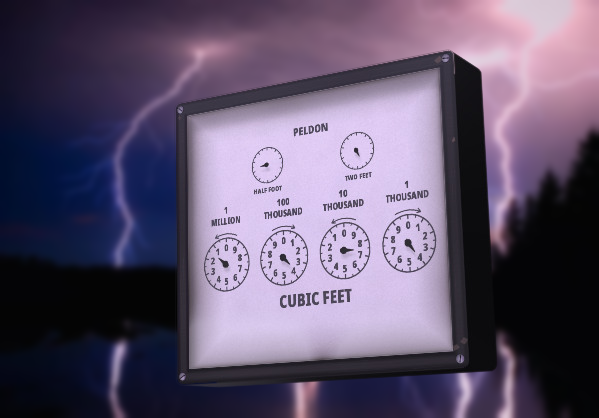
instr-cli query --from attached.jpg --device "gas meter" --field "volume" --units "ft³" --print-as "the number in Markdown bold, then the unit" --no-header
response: **137400** ft³
